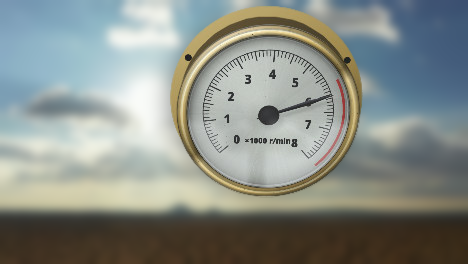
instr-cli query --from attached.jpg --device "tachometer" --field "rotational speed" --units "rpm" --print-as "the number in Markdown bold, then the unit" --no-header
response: **6000** rpm
